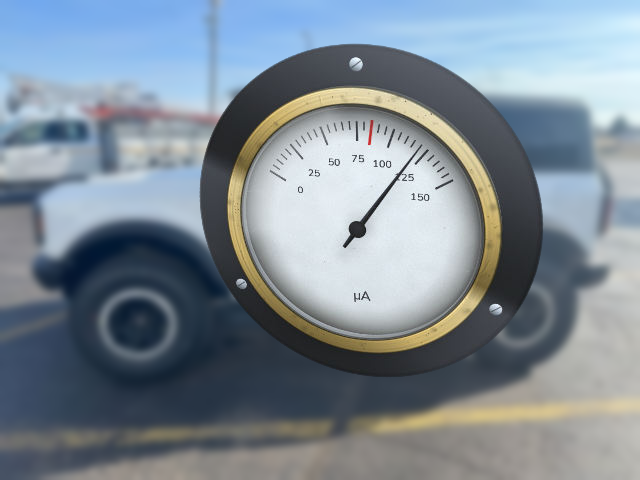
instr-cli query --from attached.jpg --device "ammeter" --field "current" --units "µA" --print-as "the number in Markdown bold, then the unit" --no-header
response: **120** µA
